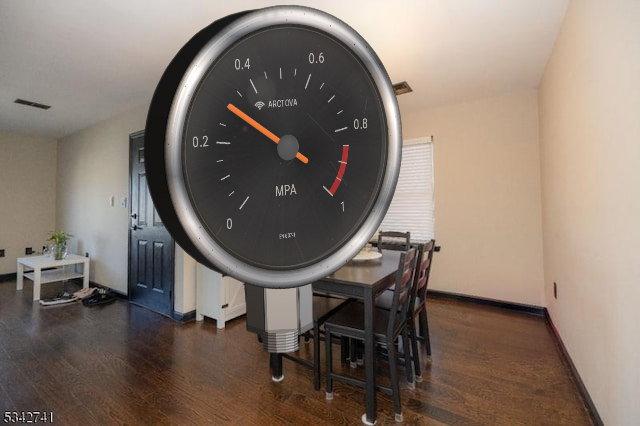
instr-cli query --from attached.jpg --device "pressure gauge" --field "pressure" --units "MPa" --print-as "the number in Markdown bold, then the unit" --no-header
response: **0.3** MPa
